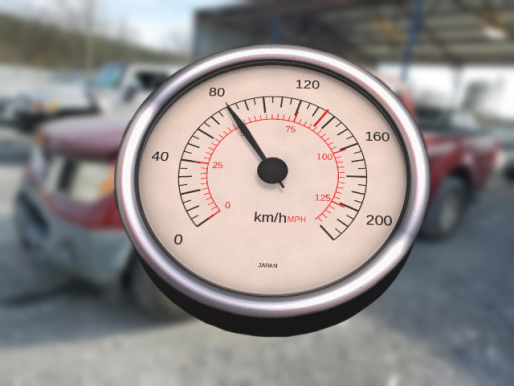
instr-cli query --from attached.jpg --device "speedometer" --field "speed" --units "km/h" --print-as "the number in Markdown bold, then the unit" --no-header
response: **80** km/h
